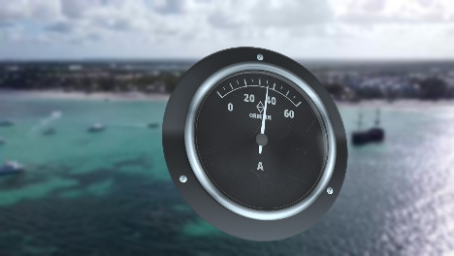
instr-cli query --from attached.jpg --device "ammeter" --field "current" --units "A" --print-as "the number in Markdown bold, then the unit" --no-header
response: **35** A
